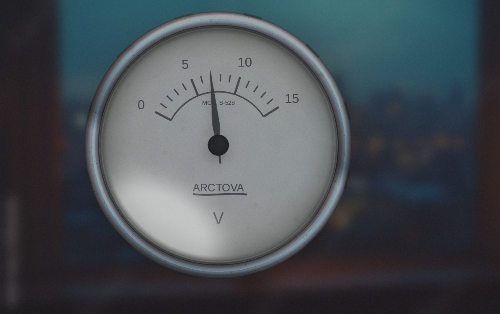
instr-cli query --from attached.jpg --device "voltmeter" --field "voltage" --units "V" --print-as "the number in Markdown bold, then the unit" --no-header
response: **7** V
